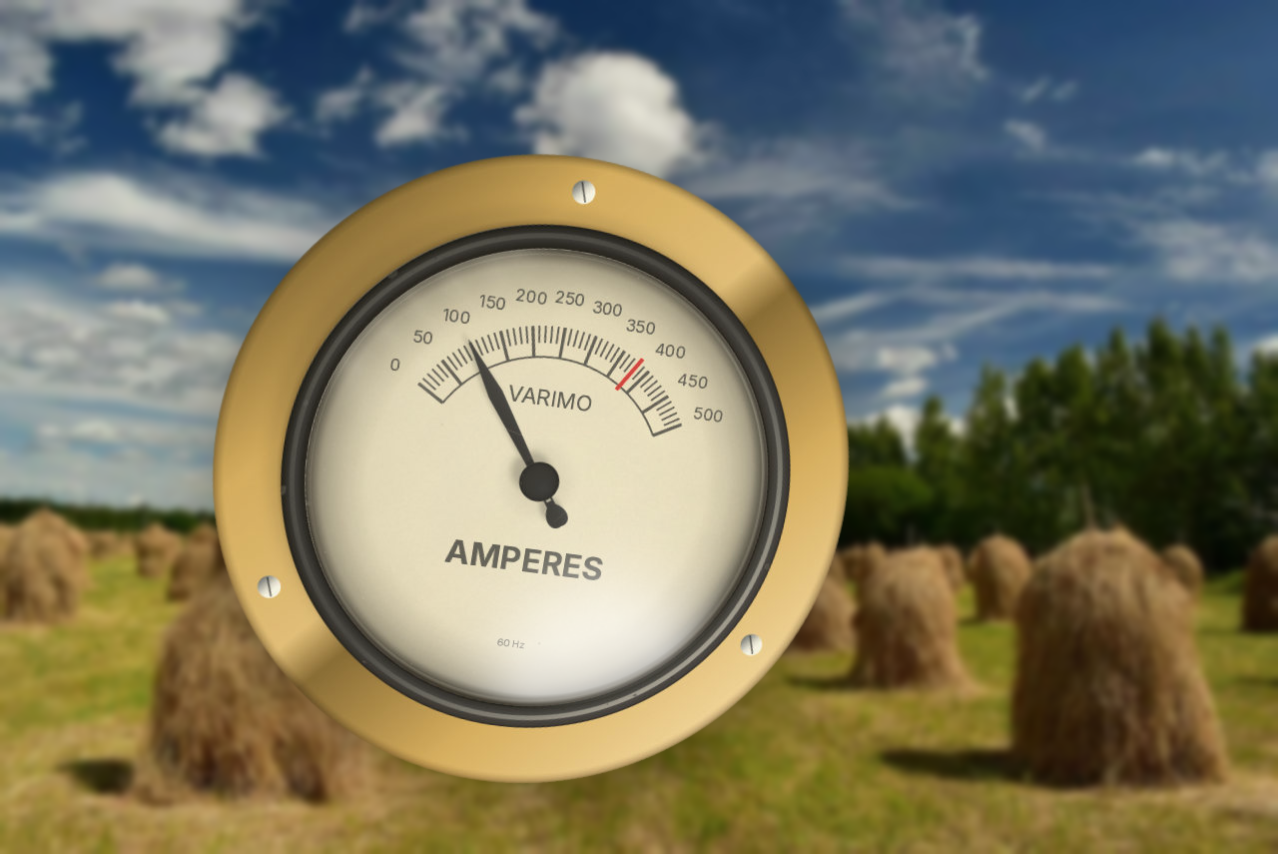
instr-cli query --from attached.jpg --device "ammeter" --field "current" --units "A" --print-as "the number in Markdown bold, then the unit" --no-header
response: **100** A
